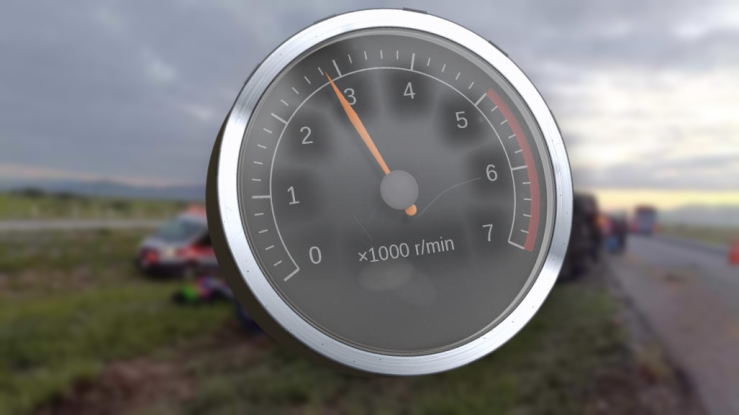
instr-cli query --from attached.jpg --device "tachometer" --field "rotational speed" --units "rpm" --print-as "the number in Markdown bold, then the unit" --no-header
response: **2800** rpm
